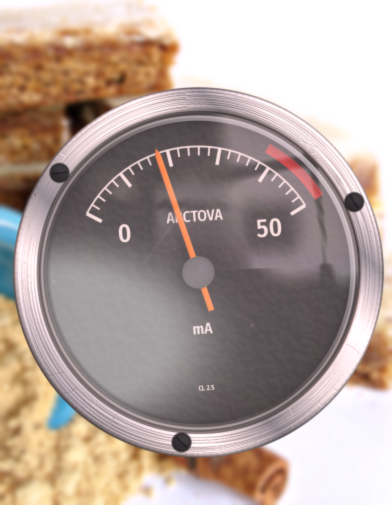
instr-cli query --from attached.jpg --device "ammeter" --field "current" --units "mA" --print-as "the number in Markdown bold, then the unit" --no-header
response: **18** mA
